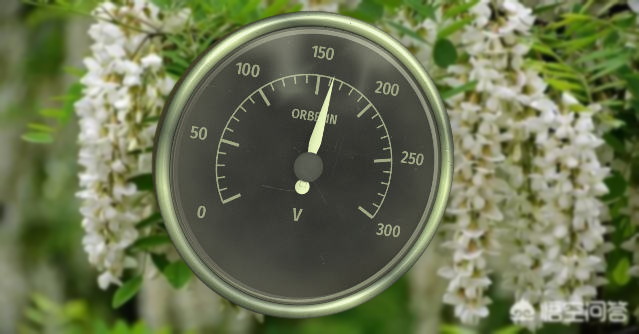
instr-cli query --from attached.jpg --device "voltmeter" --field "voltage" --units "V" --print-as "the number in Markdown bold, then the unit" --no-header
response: **160** V
